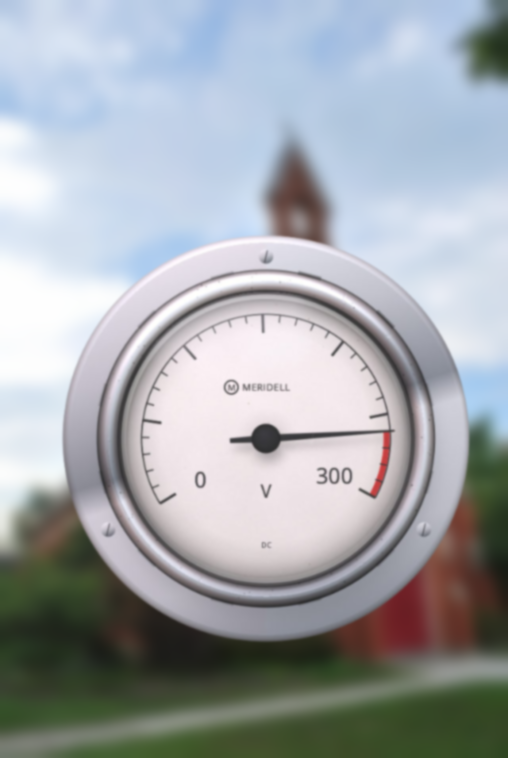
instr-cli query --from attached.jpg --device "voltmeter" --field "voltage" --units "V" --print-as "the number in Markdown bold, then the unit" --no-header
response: **260** V
